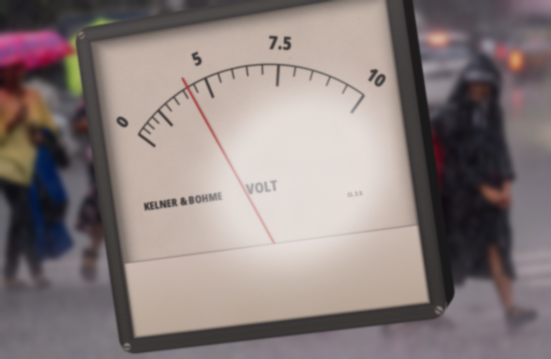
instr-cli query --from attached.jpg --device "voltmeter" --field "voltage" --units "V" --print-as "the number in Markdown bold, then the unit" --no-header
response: **4.25** V
